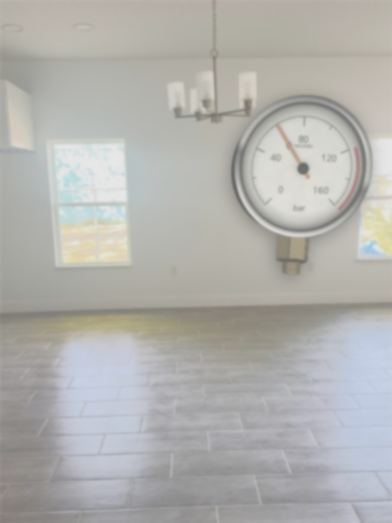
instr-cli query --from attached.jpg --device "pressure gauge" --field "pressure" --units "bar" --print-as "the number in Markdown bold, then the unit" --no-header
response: **60** bar
